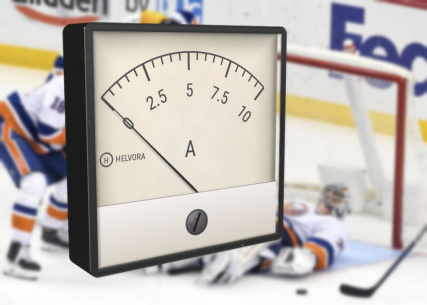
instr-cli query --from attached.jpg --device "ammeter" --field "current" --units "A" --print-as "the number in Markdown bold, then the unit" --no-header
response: **0** A
